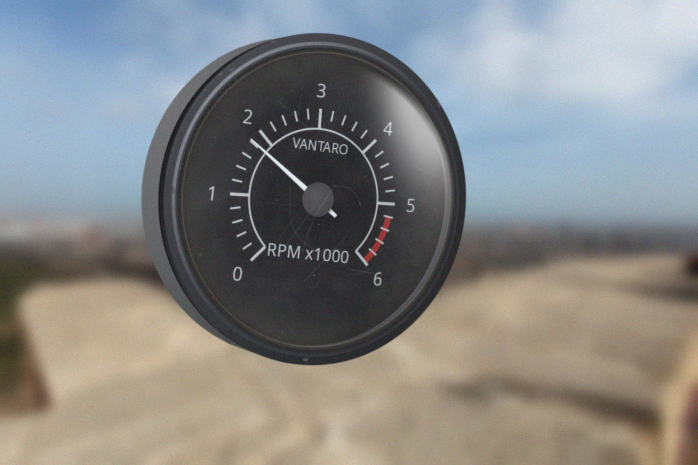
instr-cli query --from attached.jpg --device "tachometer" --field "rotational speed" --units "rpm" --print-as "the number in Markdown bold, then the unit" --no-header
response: **1800** rpm
